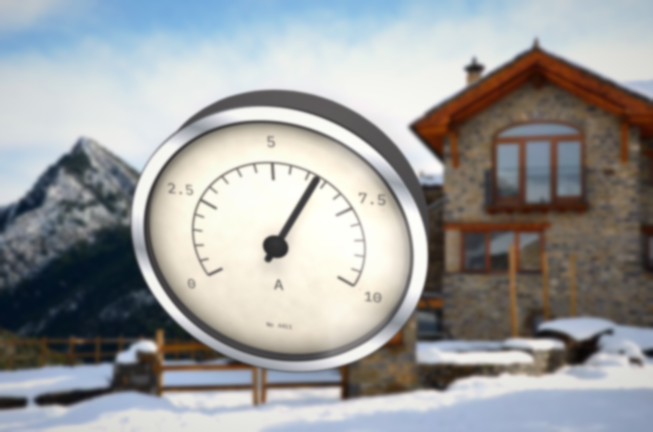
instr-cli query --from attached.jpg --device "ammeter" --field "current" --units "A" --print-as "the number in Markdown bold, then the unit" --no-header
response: **6.25** A
